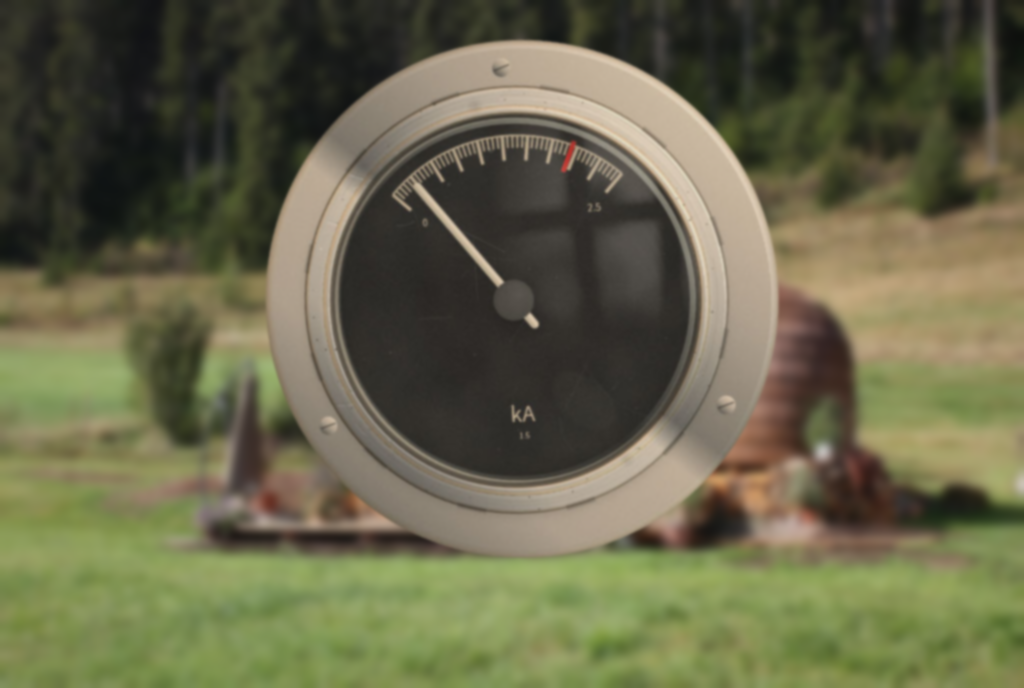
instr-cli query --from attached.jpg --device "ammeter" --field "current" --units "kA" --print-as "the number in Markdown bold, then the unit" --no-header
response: **0.25** kA
